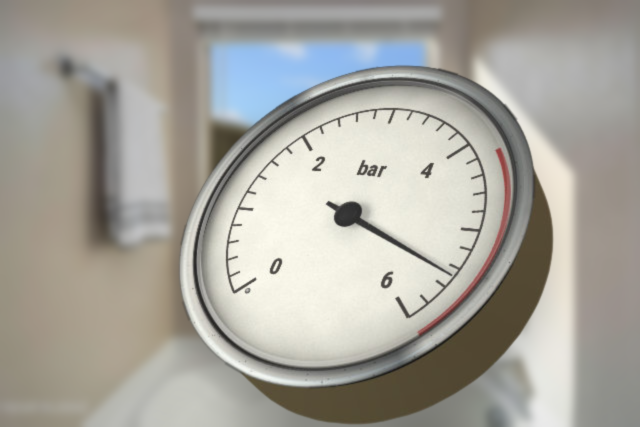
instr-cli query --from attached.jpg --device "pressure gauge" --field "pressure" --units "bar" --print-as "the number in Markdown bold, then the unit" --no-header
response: **5.5** bar
